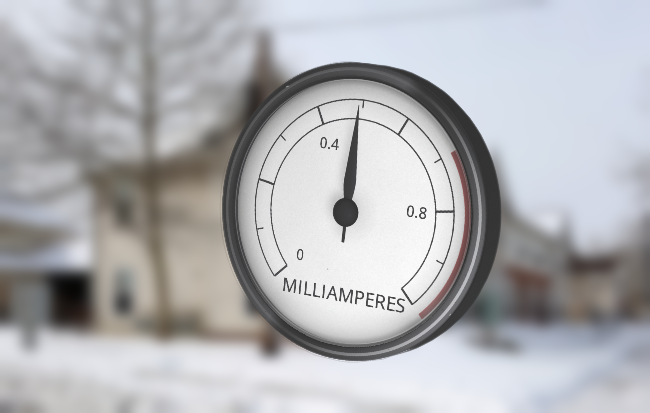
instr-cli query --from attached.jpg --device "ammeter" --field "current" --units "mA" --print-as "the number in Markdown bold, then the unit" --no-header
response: **0.5** mA
